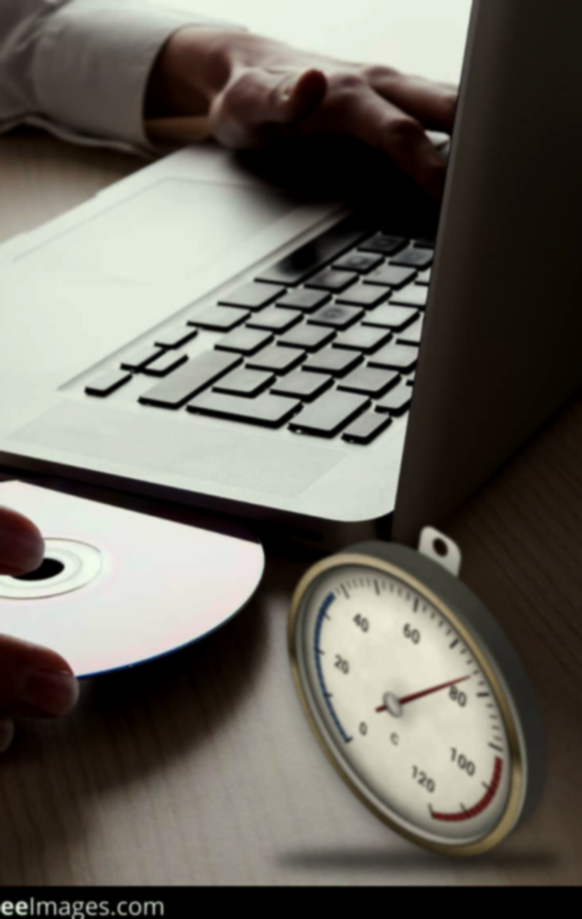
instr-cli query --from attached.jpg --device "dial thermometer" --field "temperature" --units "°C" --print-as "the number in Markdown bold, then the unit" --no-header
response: **76** °C
